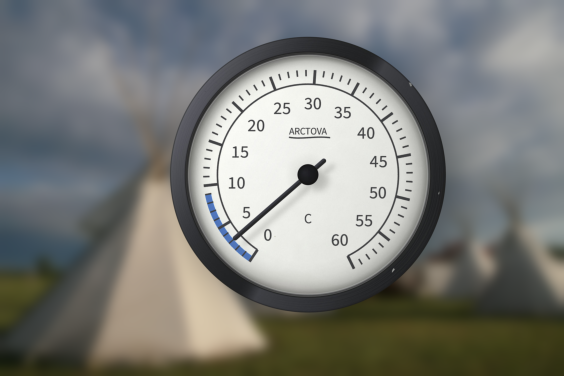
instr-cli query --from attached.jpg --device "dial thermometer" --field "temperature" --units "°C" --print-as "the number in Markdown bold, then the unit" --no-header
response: **3** °C
